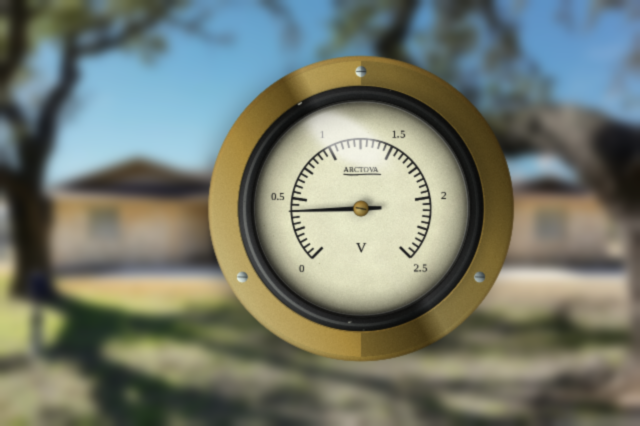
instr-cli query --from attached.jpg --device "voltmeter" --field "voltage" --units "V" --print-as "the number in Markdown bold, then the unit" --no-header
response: **0.4** V
